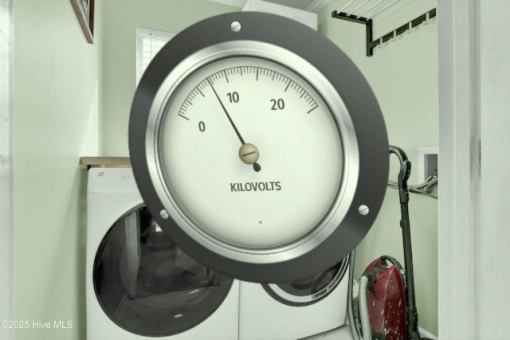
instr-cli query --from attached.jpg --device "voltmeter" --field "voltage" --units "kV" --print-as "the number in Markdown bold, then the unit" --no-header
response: **7.5** kV
